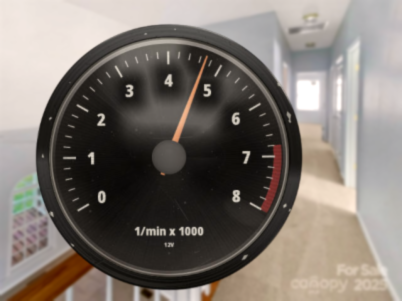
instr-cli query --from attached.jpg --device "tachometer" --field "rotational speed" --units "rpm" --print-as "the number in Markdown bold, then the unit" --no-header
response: **4700** rpm
